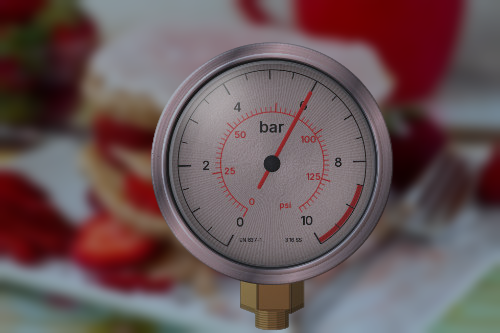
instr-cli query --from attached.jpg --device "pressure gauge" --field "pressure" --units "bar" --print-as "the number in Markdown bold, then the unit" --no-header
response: **6** bar
